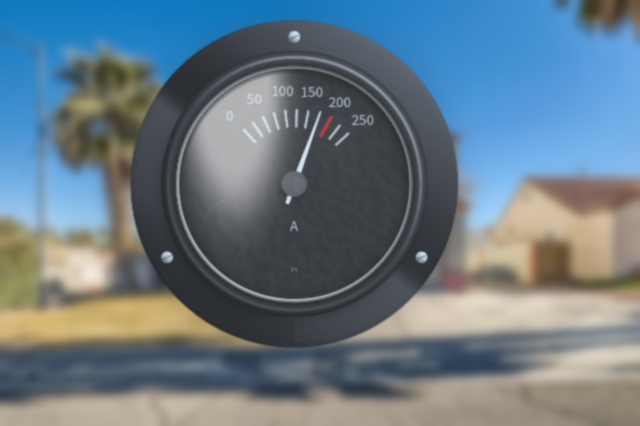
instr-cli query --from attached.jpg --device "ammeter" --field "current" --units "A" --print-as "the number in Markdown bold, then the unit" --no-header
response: **175** A
